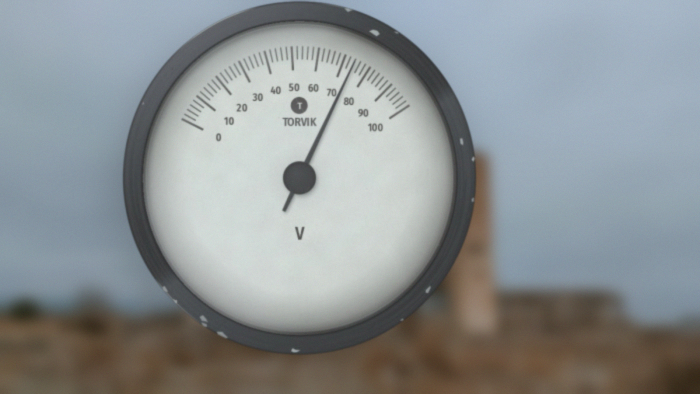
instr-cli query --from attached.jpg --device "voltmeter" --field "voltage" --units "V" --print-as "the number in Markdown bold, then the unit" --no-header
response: **74** V
